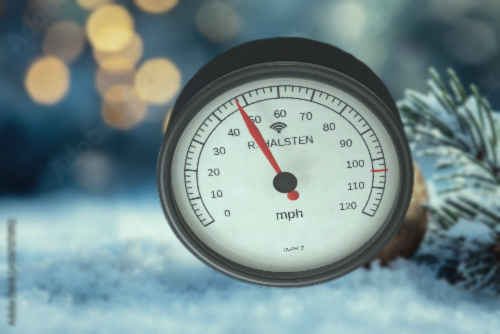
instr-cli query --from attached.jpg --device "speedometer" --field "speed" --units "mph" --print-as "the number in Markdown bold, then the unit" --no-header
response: **48** mph
